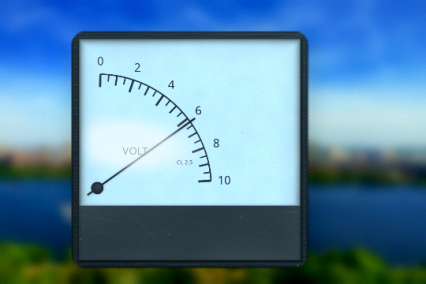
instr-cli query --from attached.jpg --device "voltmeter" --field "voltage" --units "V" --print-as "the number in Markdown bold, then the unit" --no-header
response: **6.25** V
